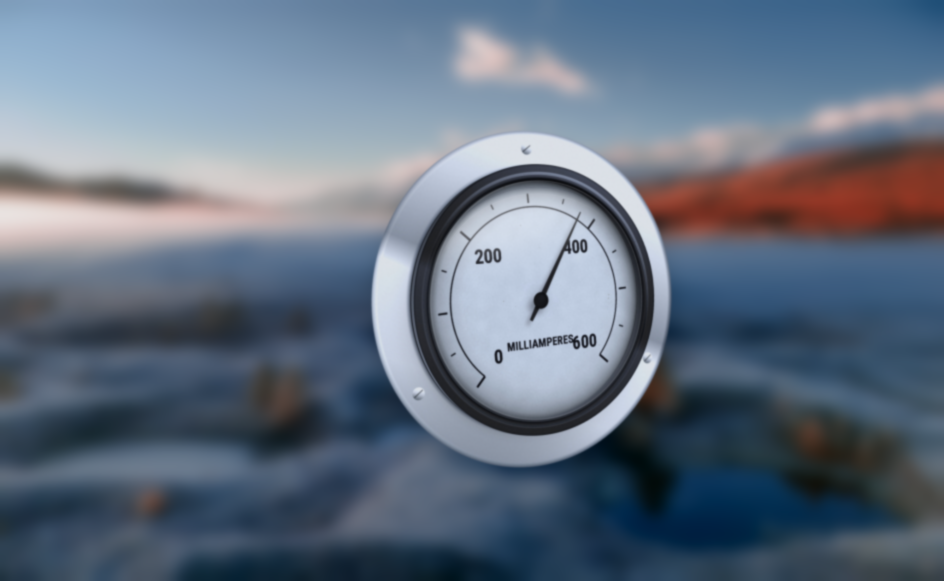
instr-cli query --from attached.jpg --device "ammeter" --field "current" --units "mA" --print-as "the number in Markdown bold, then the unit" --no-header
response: **375** mA
